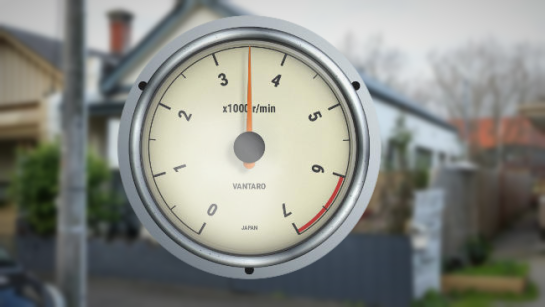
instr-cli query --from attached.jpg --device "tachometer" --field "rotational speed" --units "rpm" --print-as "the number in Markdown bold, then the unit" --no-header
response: **3500** rpm
